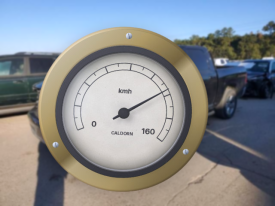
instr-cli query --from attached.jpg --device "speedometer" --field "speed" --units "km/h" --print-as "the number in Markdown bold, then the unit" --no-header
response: **115** km/h
